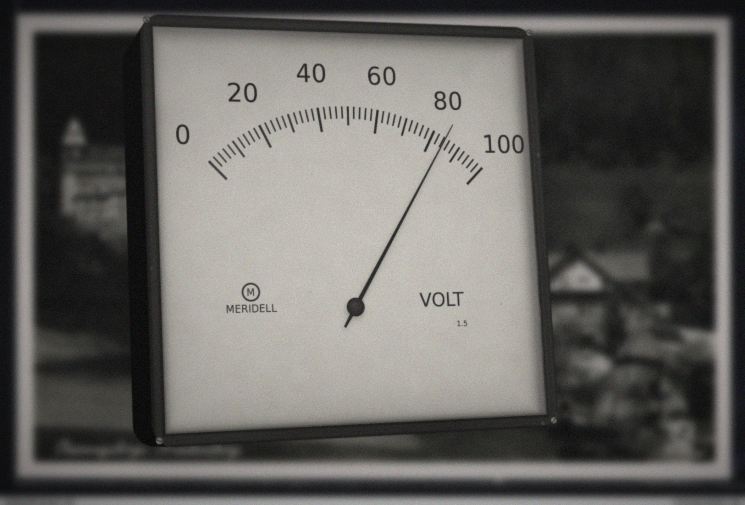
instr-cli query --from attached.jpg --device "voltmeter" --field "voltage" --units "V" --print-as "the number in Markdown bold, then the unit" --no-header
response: **84** V
